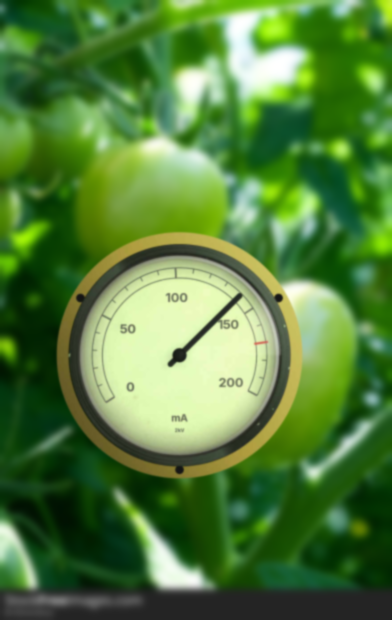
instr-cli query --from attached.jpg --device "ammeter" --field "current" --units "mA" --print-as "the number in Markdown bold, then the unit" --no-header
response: **140** mA
